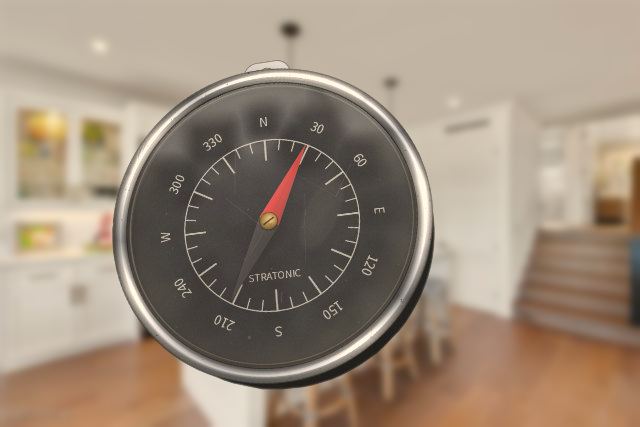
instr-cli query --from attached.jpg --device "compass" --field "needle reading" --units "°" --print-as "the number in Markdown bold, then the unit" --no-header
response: **30** °
